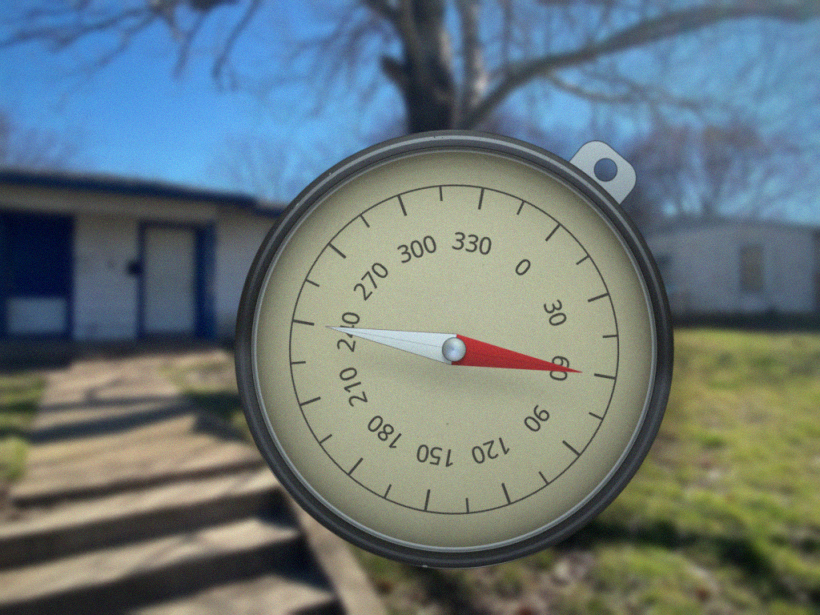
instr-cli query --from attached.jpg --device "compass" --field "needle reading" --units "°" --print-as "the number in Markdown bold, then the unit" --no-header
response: **60** °
